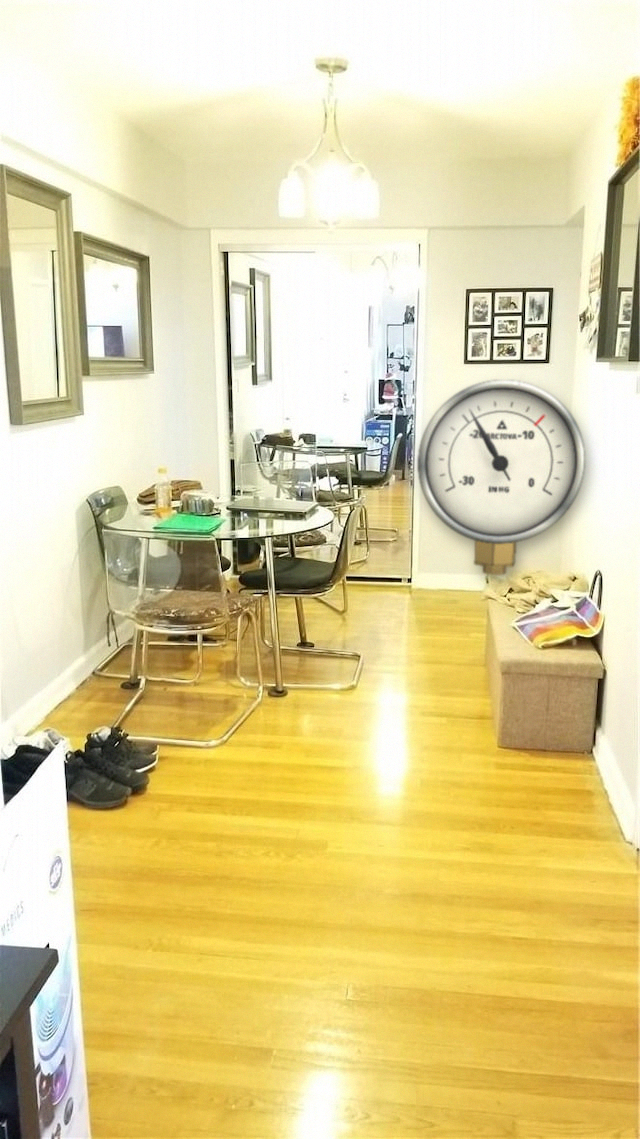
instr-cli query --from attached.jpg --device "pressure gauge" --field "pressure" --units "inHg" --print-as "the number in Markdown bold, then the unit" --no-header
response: **-19** inHg
